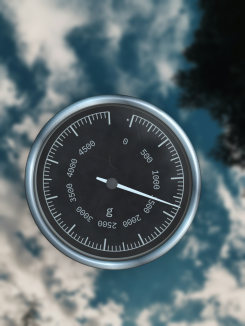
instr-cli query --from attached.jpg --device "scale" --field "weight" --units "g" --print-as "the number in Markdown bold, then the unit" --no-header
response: **1350** g
